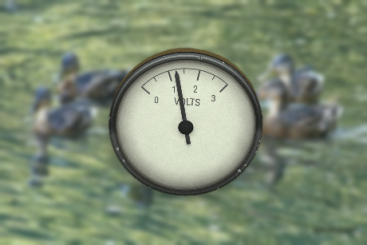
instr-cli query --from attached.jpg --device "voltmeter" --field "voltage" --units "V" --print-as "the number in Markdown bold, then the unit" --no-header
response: **1.25** V
